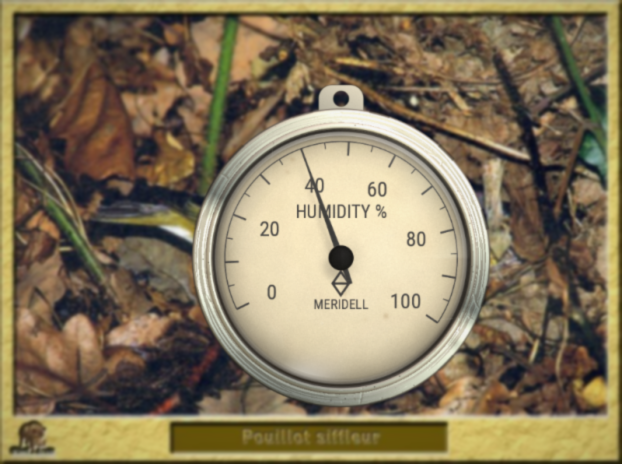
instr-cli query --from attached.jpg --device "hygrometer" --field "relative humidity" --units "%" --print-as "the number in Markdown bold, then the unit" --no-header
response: **40** %
